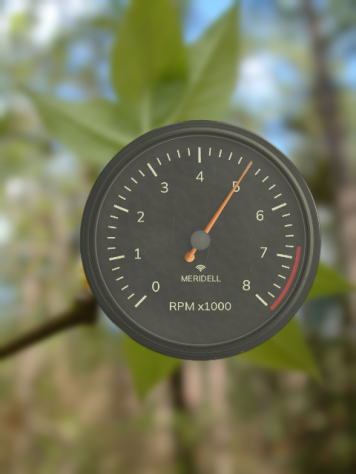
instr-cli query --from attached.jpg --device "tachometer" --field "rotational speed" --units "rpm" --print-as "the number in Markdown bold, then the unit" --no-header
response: **5000** rpm
